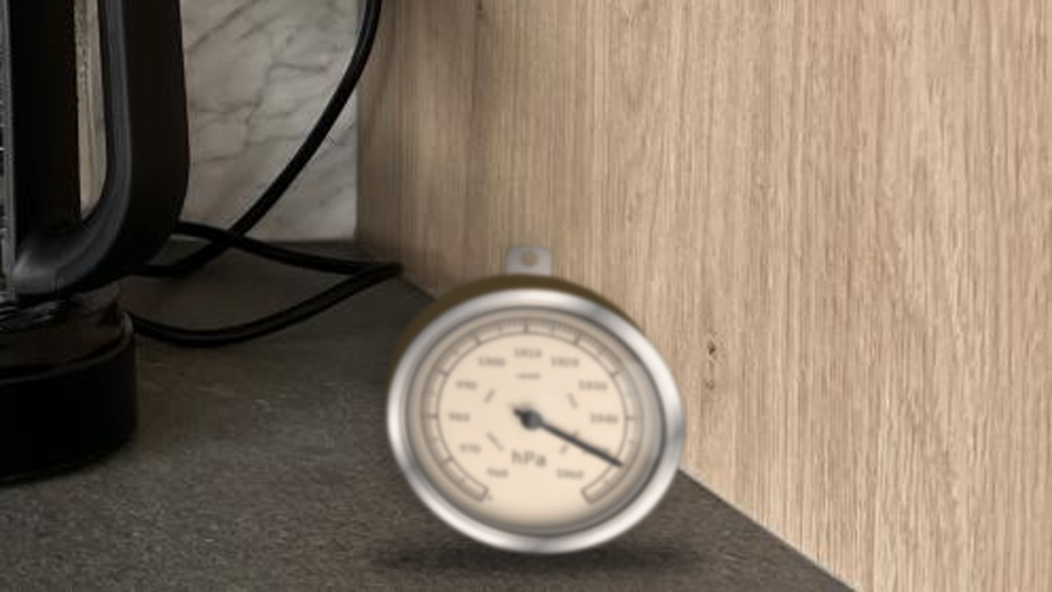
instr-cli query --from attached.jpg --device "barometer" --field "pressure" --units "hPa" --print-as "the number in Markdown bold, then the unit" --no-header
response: **1050** hPa
